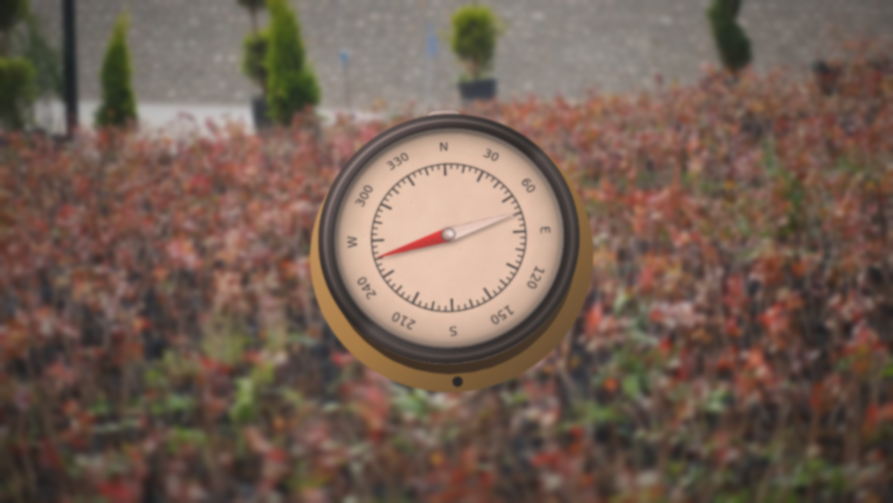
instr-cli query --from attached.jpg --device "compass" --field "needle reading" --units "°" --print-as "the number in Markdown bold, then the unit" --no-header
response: **255** °
